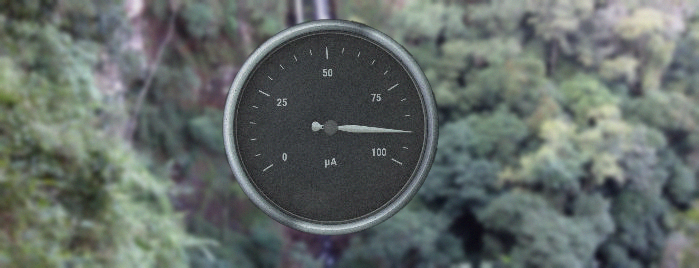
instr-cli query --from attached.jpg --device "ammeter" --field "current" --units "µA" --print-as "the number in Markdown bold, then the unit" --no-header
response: **90** µA
